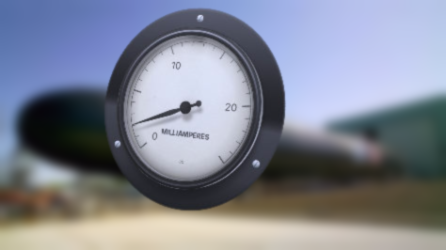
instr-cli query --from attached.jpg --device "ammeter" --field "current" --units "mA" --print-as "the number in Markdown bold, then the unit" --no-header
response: **2** mA
